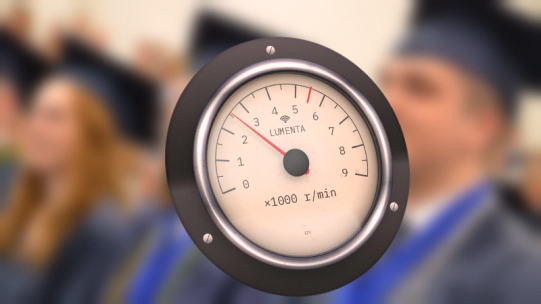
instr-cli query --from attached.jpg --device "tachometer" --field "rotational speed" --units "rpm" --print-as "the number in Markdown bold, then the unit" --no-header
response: **2500** rpm
